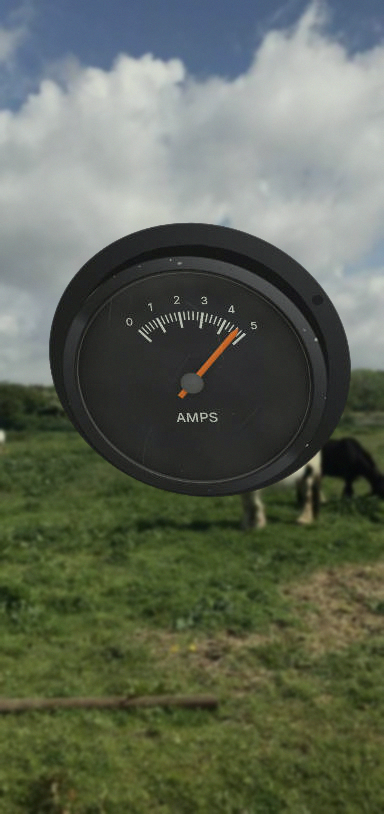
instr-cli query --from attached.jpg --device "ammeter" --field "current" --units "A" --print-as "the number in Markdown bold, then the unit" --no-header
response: **4.6** A
